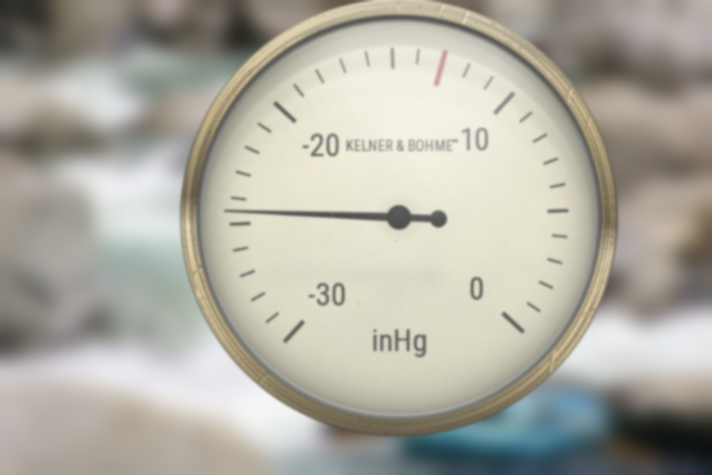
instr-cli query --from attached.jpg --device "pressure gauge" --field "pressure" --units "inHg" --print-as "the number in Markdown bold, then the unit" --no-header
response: **-24.5** inHg
